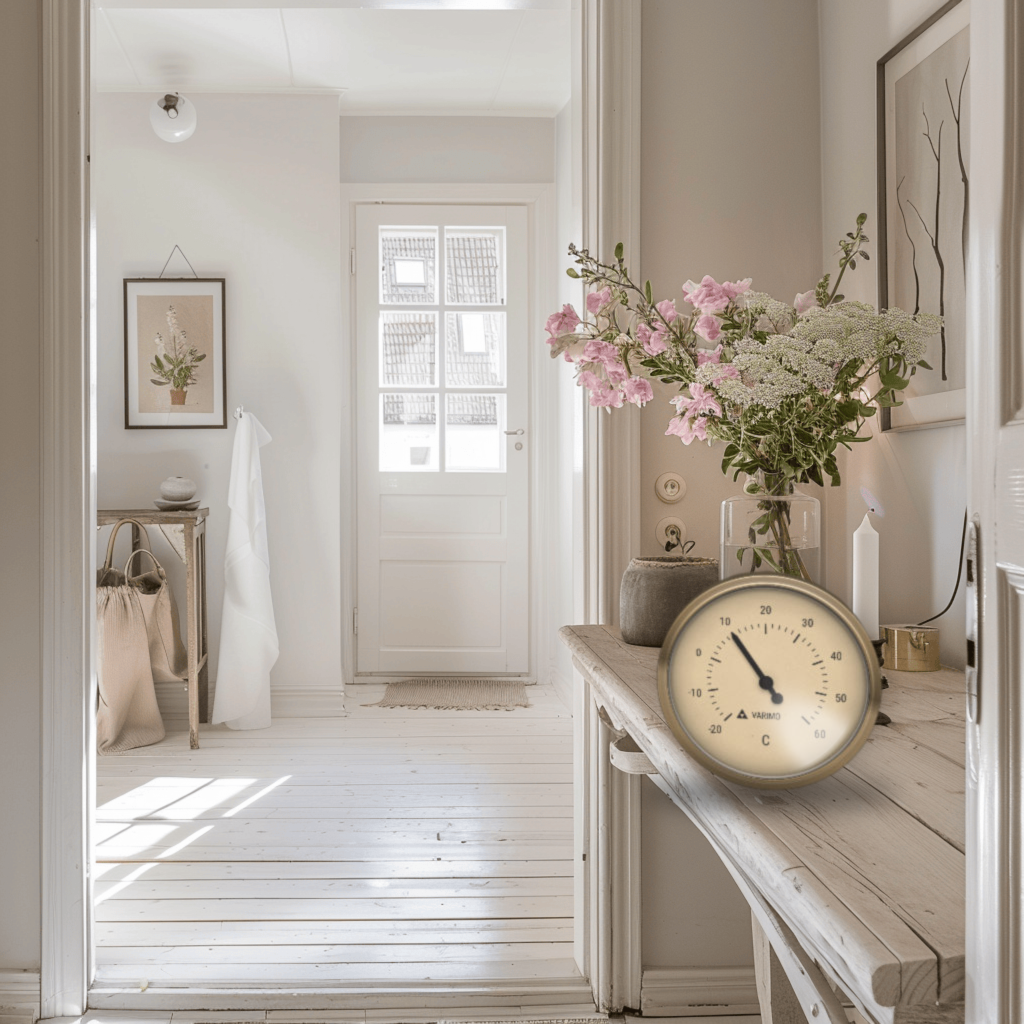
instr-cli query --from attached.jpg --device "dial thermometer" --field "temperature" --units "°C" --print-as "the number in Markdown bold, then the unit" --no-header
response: **10** °C
